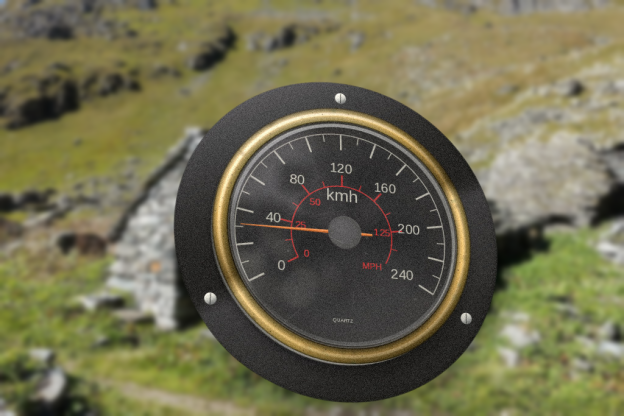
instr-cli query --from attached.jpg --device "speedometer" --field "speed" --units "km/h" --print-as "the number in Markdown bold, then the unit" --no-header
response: **30** km/h
